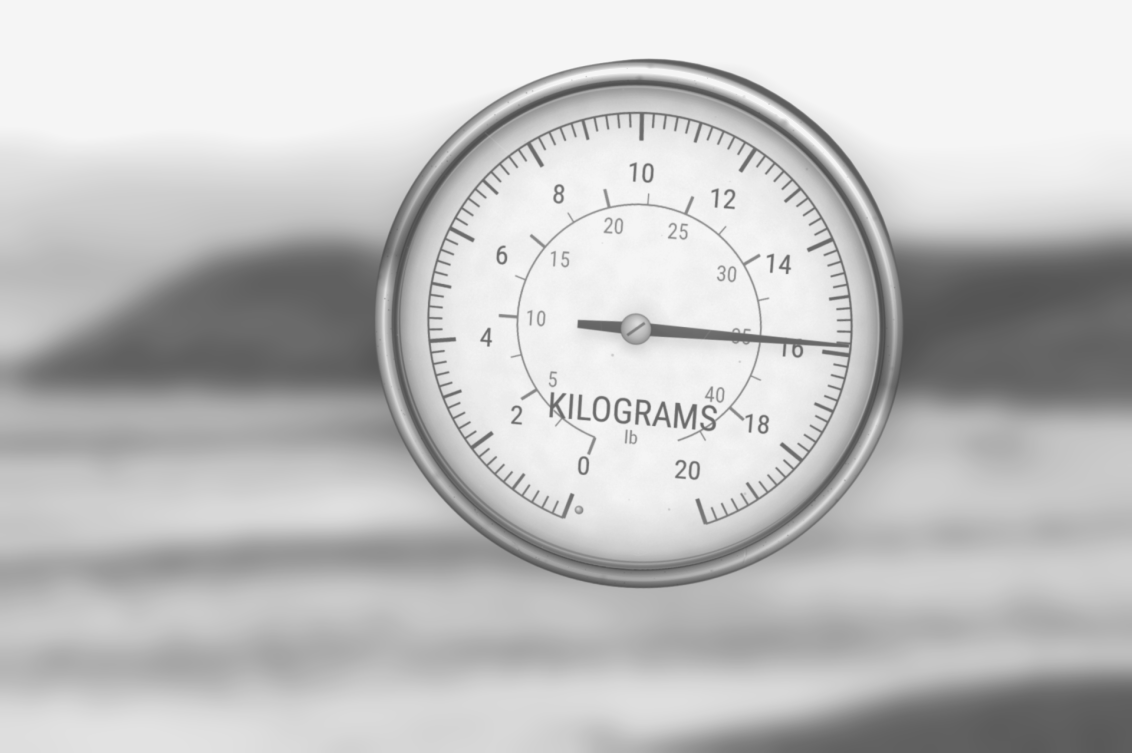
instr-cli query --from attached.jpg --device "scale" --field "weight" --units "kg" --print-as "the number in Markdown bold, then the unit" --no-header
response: **15.8** kg
